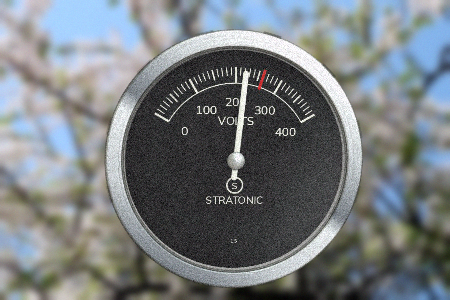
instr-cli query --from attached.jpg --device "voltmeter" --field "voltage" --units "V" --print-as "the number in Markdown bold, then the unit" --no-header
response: **220** V
